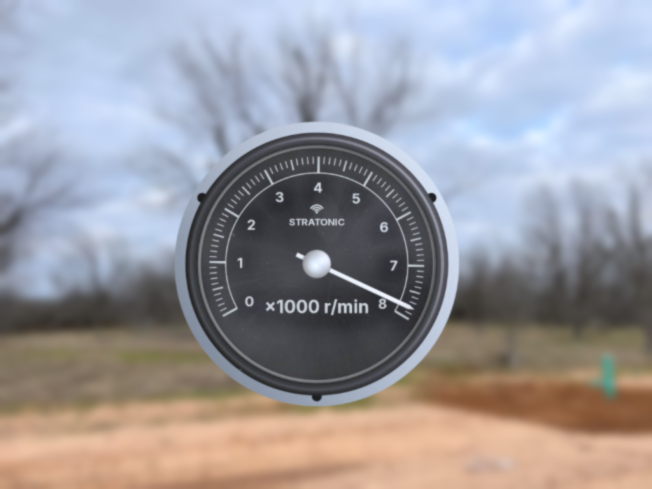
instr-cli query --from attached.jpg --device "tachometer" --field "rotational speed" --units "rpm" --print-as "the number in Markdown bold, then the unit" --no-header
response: **7800** rpm
